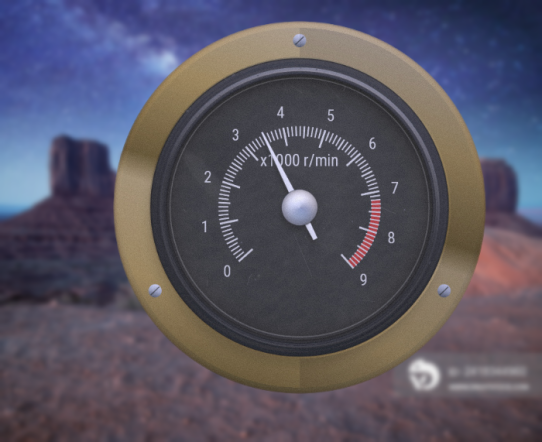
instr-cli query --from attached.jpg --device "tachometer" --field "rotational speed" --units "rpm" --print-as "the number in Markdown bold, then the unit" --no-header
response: **3500** rpm
